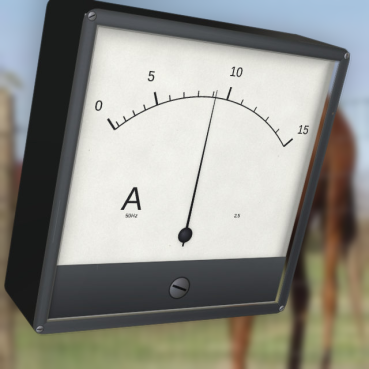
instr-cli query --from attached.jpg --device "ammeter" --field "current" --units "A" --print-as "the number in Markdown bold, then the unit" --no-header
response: **9** A
